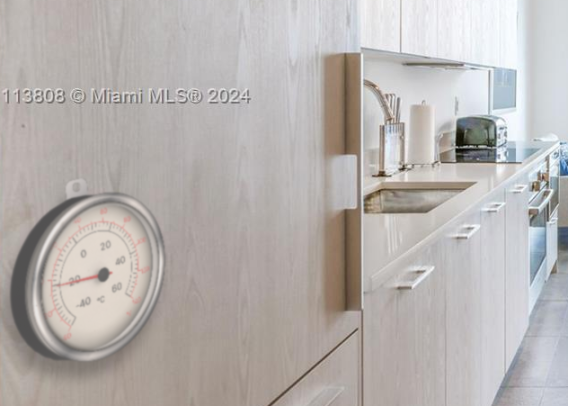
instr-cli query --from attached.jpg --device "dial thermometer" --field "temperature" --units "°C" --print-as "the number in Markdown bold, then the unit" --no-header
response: **-20** °C
